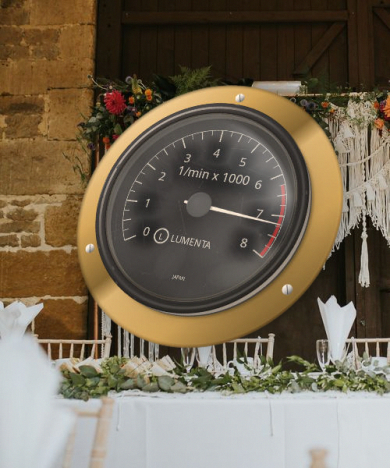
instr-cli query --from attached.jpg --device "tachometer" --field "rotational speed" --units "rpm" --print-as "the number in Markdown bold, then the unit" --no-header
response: **7250** rpm
